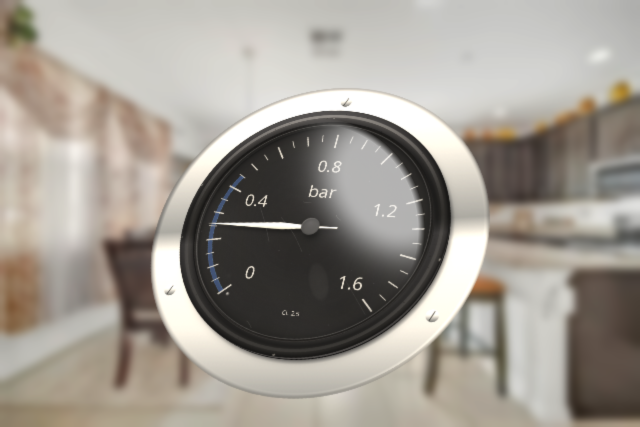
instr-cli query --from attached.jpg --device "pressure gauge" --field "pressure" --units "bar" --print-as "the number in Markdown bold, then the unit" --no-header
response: **0.25** bar
